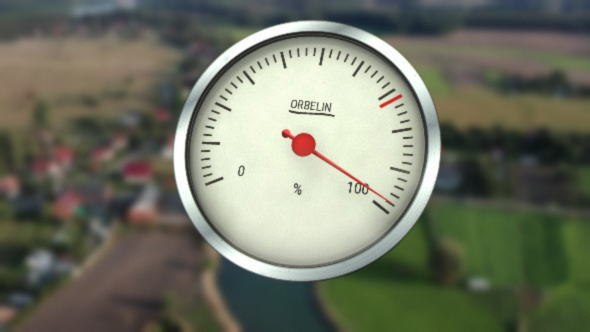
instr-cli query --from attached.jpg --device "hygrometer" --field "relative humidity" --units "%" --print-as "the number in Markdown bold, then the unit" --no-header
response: **98** %
